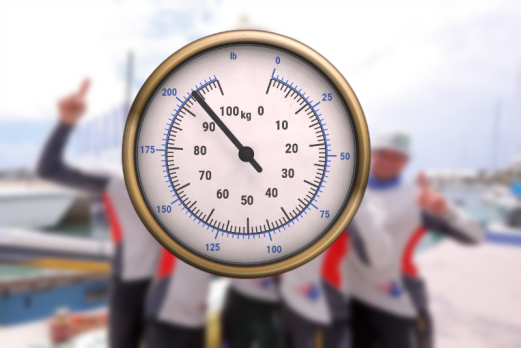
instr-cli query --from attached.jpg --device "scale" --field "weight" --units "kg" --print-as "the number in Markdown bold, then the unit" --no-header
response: **94** kg
